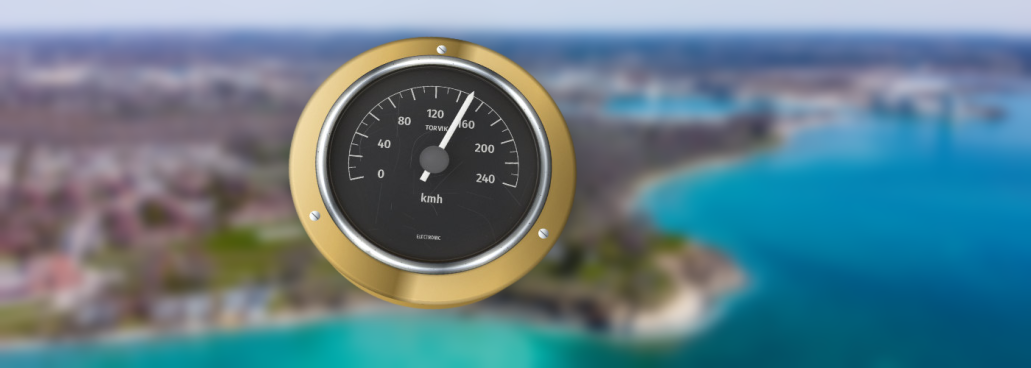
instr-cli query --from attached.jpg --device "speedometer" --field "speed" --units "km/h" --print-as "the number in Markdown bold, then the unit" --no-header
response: **150** km/h
